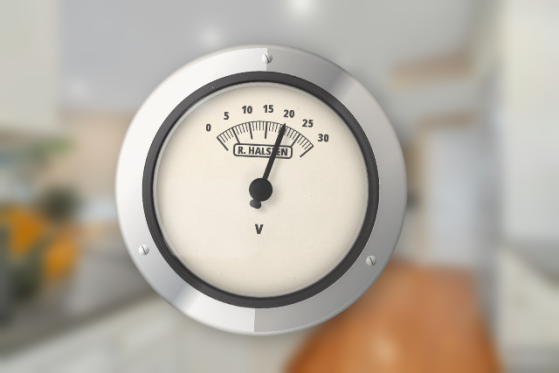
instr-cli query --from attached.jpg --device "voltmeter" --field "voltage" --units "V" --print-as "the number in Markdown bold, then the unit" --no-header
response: **20** V
